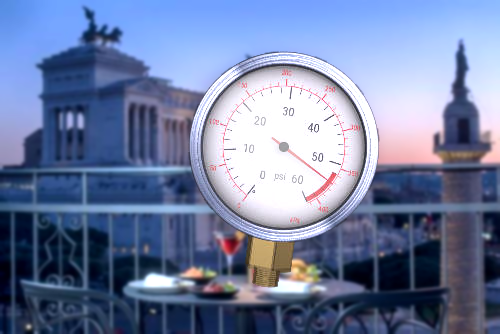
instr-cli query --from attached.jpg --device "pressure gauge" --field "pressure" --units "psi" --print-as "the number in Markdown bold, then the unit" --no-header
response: **54** psi
